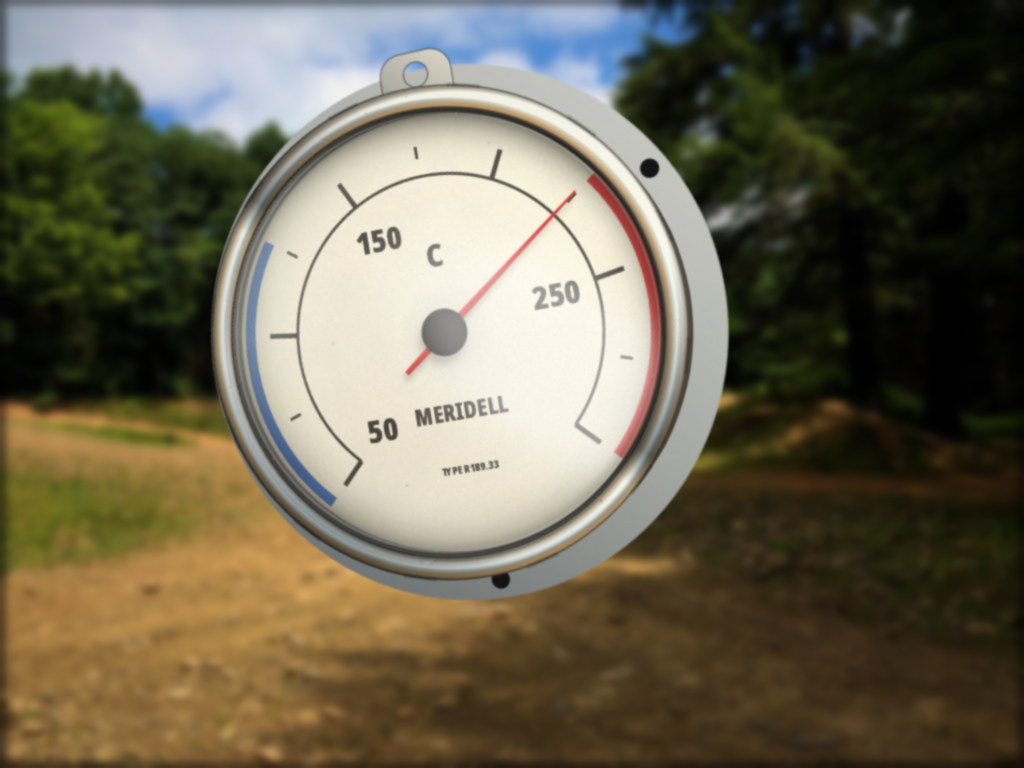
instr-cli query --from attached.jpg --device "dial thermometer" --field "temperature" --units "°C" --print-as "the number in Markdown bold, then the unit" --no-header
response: **225** °C
